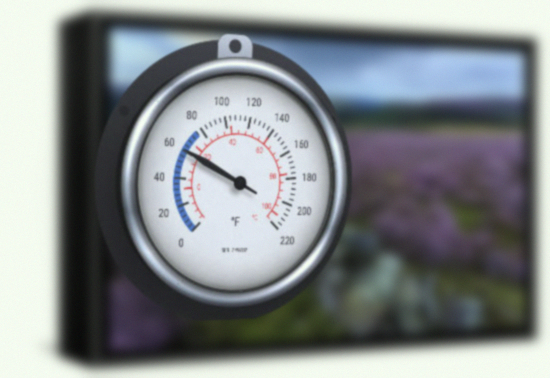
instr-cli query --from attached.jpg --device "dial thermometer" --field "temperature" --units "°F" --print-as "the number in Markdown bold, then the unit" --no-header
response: **60** °F
